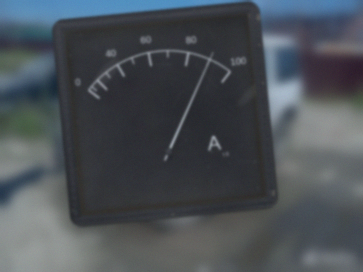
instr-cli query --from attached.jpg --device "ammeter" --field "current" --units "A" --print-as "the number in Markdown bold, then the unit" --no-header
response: **90** A
